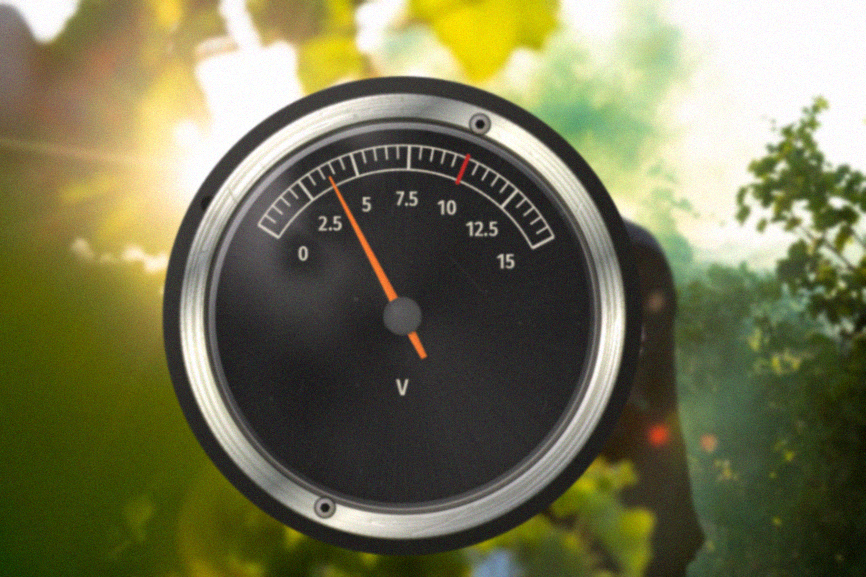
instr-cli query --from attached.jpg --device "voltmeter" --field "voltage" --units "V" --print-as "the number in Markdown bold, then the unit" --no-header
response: **3.75** V
